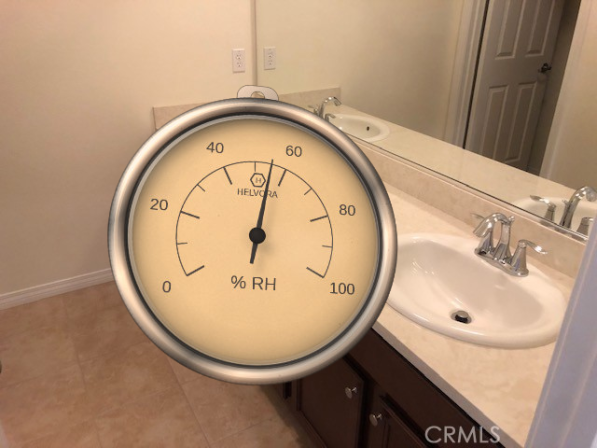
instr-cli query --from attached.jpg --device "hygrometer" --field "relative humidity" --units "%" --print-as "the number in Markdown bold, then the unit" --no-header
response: **55** %
